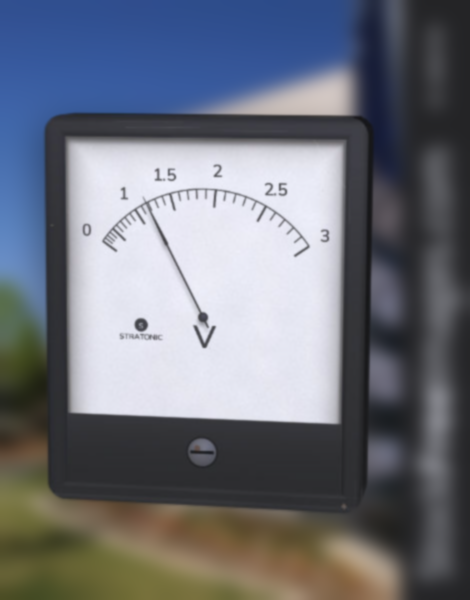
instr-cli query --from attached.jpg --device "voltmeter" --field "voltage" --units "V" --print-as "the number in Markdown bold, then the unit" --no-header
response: **1.2** V
